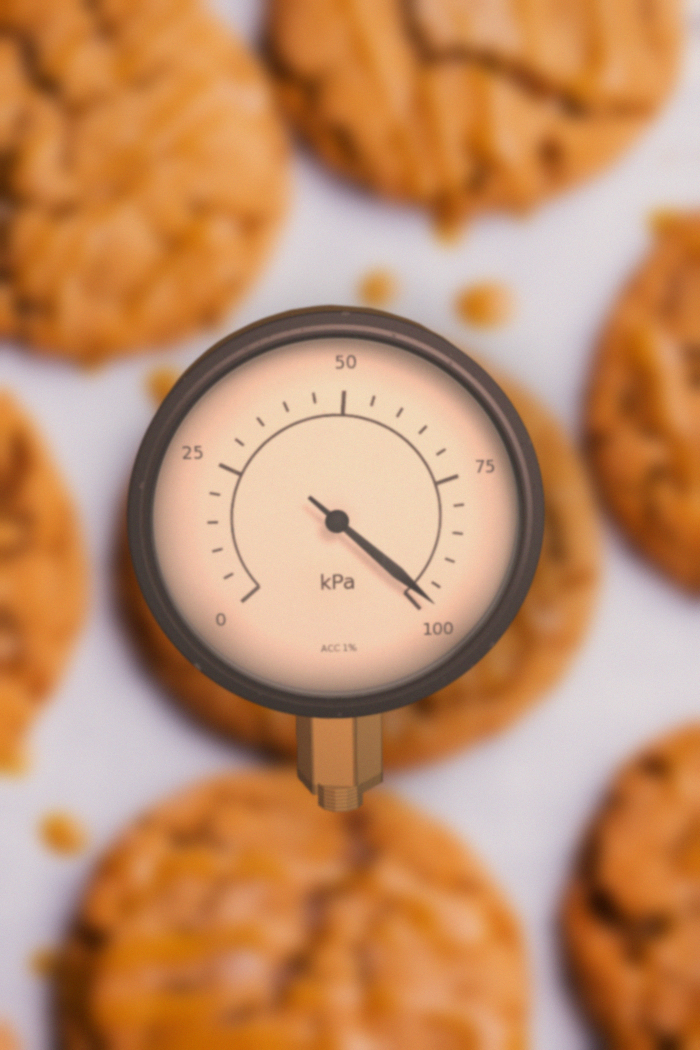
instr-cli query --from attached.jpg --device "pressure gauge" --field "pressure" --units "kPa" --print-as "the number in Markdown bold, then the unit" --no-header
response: **97.5** kPa
